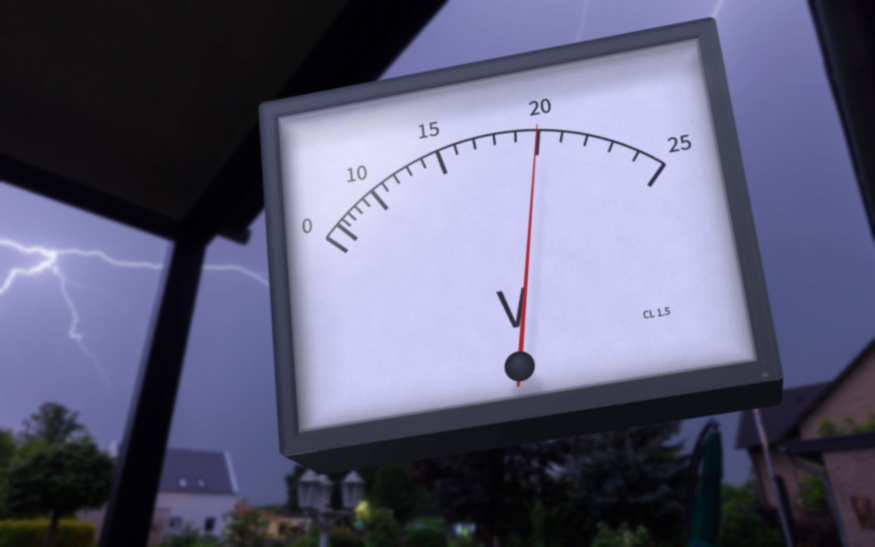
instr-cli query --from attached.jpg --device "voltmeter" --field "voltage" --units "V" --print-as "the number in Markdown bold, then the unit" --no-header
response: **20** V
